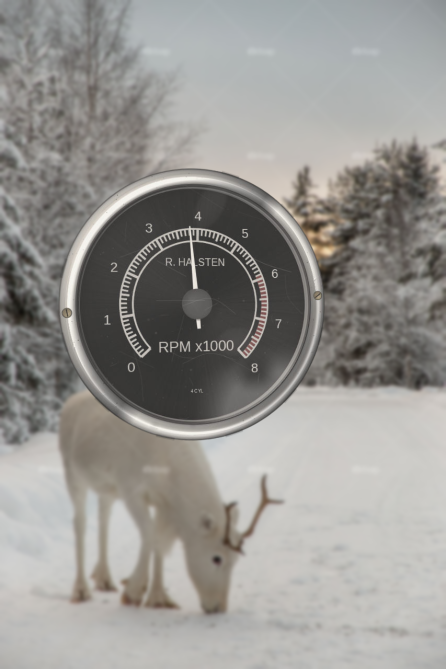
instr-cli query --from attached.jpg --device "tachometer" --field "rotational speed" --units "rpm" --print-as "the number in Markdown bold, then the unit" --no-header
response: **3800** rpm
